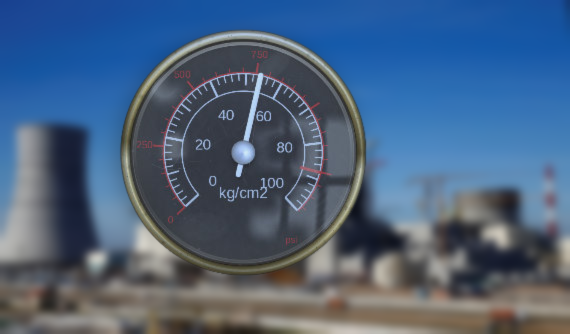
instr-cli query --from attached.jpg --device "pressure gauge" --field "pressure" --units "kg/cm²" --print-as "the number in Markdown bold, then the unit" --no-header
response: **54** kg/cm²
